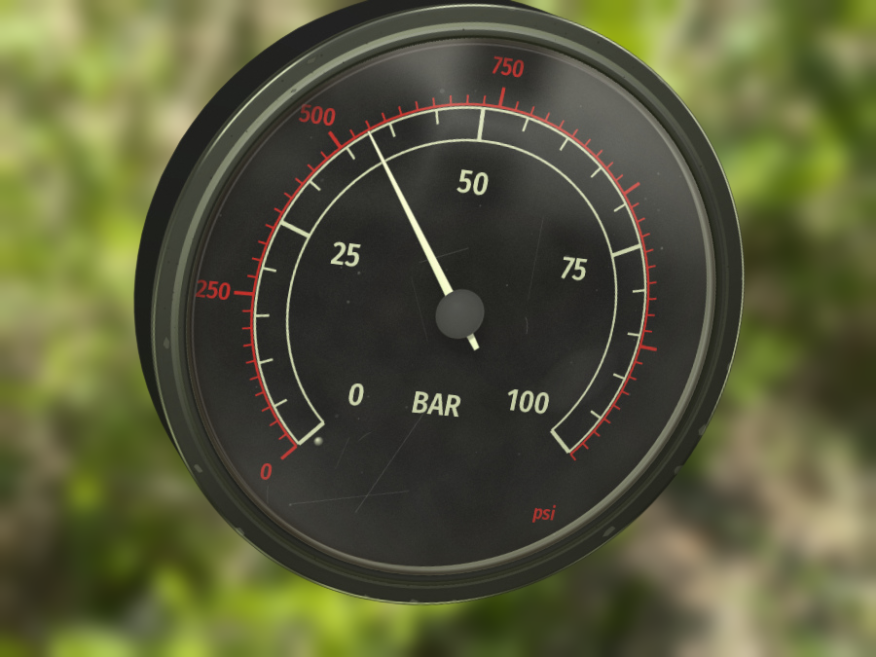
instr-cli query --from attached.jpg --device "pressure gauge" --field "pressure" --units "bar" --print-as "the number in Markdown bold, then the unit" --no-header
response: **37.5** bar
